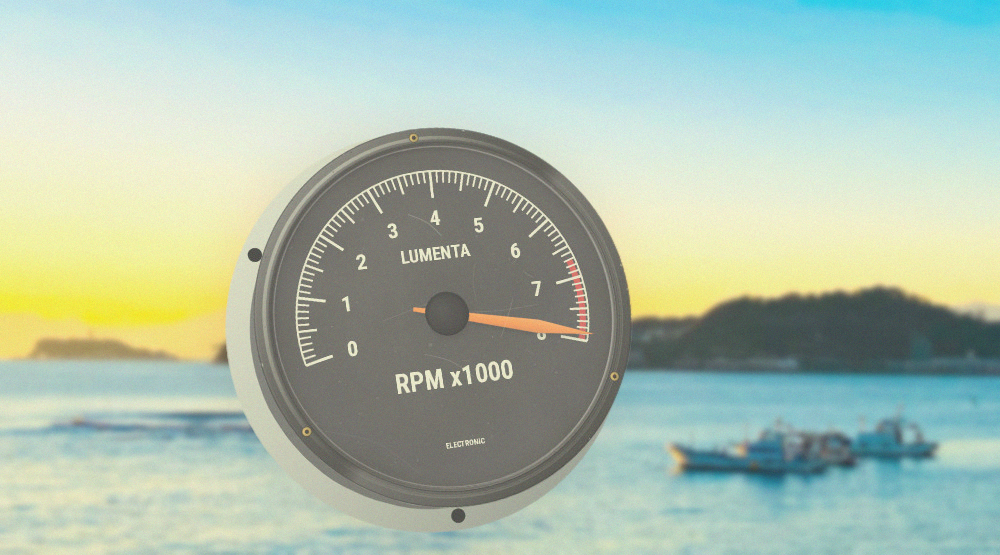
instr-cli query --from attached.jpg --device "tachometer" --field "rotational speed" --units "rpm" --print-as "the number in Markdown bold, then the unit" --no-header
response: **7900** rpm
